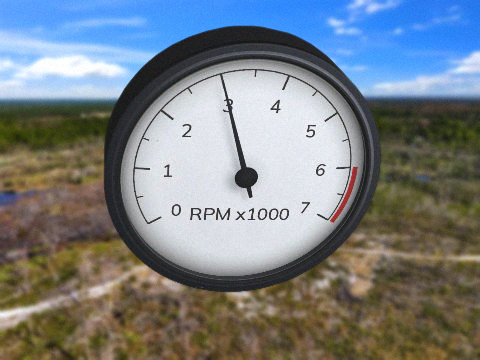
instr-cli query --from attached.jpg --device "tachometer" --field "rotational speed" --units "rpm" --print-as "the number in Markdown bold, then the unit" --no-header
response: **3000** rpm
